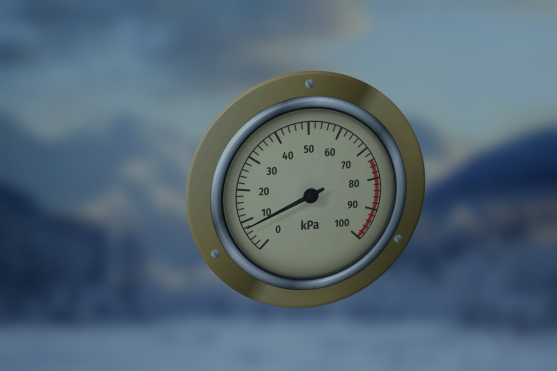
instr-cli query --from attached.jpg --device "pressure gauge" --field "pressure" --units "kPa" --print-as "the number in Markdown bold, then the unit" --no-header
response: **8** kPa
